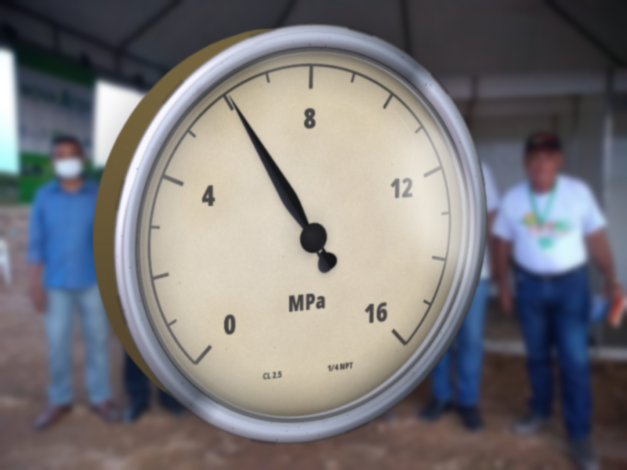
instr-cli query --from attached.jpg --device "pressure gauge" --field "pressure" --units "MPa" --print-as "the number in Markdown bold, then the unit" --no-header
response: **6** MPa
